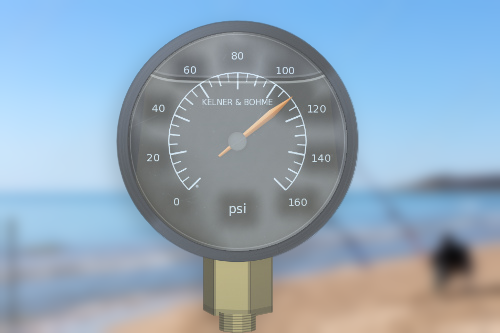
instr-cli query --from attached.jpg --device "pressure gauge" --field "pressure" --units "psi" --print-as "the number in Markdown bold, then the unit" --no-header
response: **110** psi
